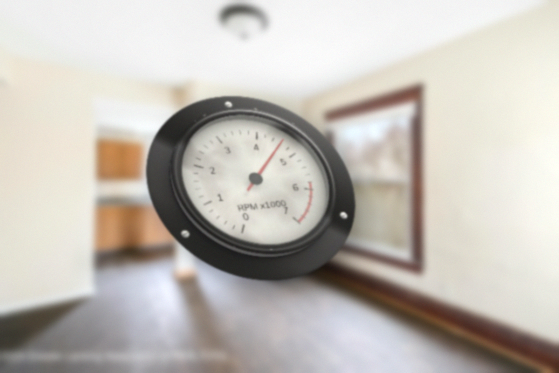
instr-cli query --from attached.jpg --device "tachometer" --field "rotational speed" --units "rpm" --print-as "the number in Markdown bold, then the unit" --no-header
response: **4600** rpm
